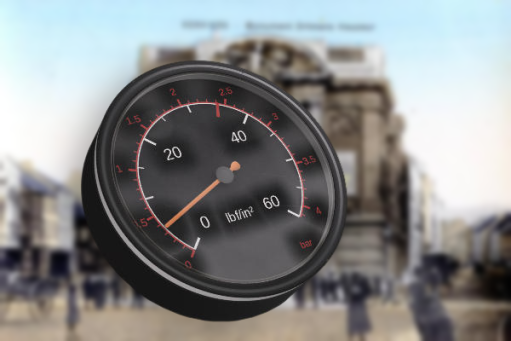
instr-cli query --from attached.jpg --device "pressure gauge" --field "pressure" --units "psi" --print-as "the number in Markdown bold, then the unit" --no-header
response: **5** psi
